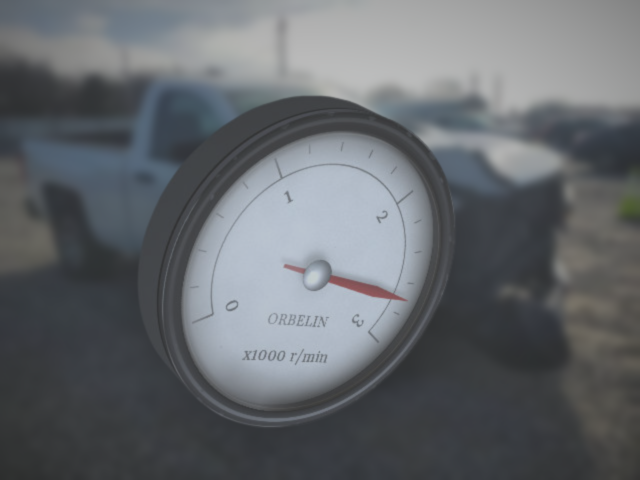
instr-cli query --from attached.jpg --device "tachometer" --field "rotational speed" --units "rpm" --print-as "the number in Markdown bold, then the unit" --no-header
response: **2700** rpm
